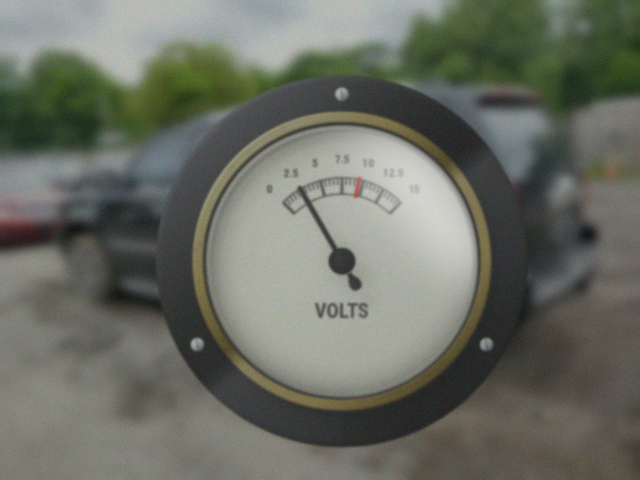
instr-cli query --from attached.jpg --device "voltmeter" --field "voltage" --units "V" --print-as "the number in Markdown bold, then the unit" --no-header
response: **2.5** V
